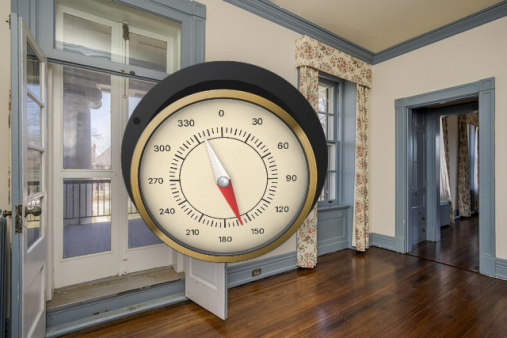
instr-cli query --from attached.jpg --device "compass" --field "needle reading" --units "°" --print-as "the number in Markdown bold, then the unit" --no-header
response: **160** °
